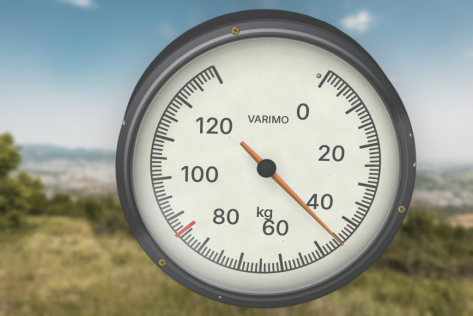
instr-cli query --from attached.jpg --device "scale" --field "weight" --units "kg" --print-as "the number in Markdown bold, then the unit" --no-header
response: **45** kg
